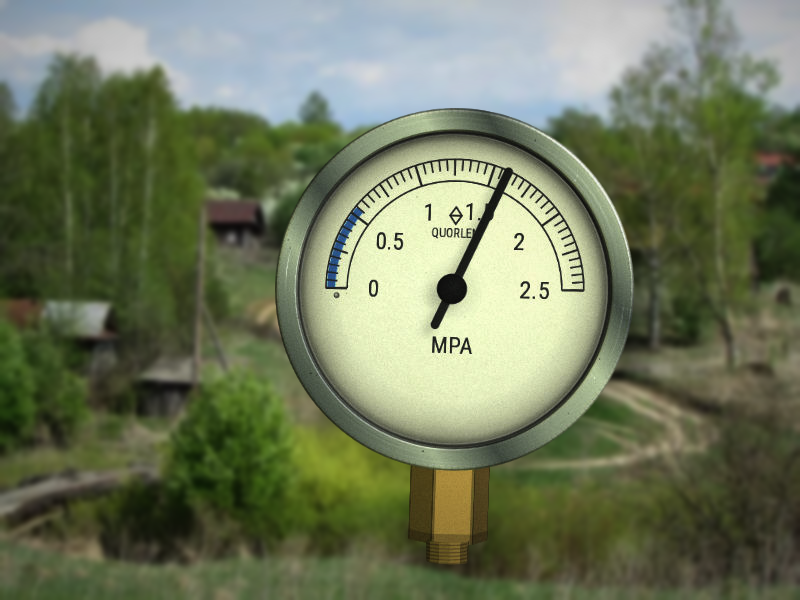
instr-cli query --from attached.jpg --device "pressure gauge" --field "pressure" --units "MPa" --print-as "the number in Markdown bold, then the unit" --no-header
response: **1.6** MPa
